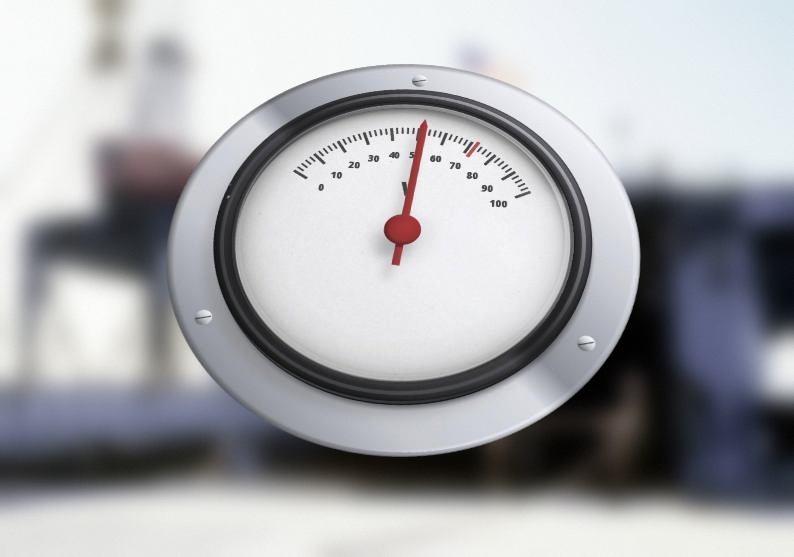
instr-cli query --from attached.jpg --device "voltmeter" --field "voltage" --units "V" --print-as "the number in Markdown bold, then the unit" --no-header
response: **52** V
